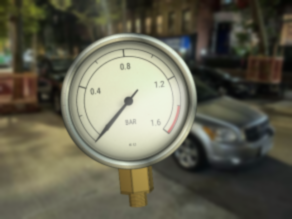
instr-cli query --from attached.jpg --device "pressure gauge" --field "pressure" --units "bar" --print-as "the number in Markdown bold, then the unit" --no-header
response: **0** bar
